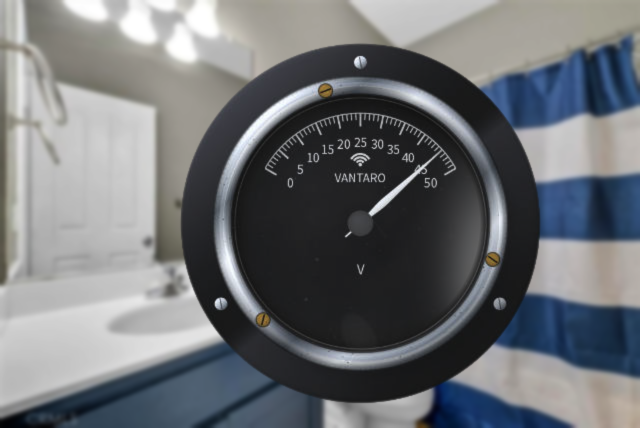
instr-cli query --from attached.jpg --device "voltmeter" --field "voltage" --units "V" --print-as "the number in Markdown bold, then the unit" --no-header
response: **45** V
